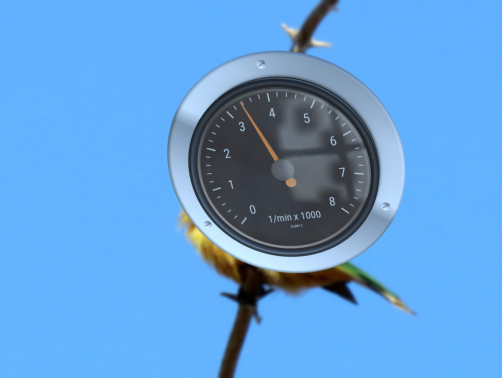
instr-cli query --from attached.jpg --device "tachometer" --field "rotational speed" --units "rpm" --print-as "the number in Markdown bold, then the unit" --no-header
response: **3400** rpm
